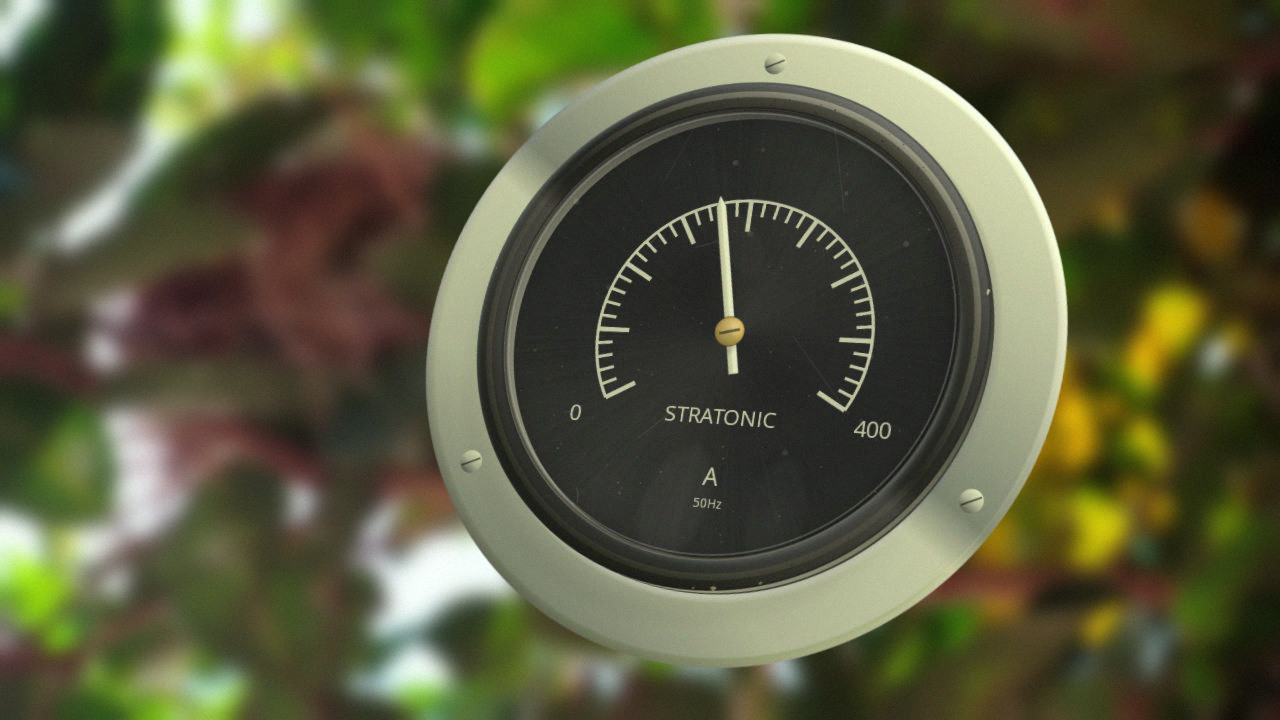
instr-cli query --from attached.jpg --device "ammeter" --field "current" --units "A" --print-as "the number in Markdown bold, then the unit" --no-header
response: **180** A
